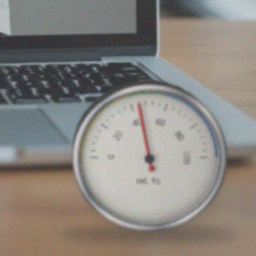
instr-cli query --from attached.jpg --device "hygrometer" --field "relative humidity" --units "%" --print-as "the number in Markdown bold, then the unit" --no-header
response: **44** %
